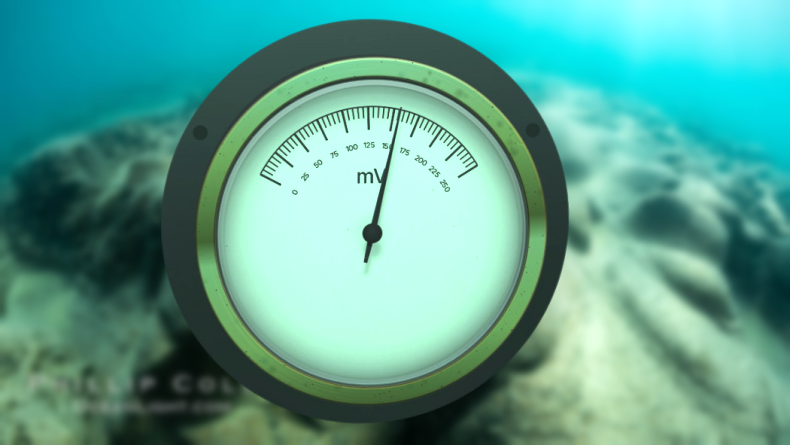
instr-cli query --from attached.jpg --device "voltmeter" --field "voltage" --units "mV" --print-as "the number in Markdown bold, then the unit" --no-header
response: **155** mV
